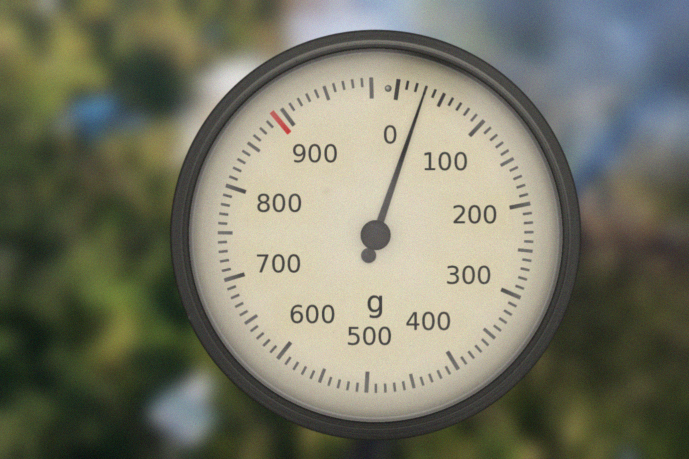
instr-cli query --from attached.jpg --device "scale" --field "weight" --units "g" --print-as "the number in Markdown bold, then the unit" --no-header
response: **30** g
